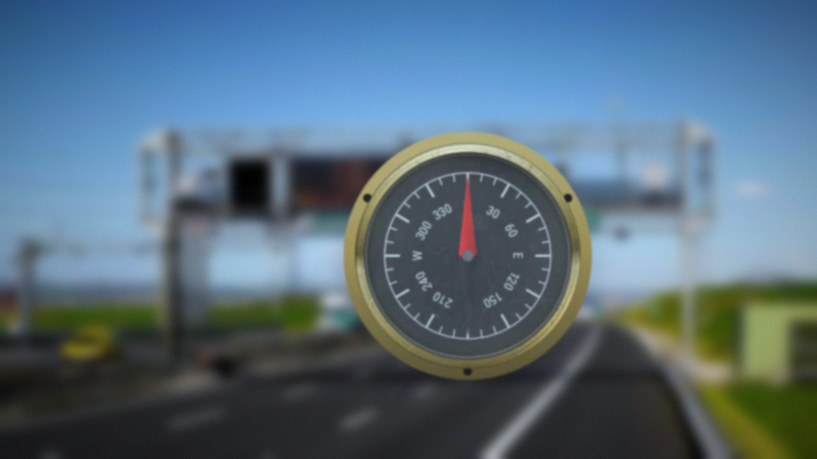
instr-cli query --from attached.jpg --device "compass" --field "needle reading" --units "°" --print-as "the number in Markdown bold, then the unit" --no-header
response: **0** °
